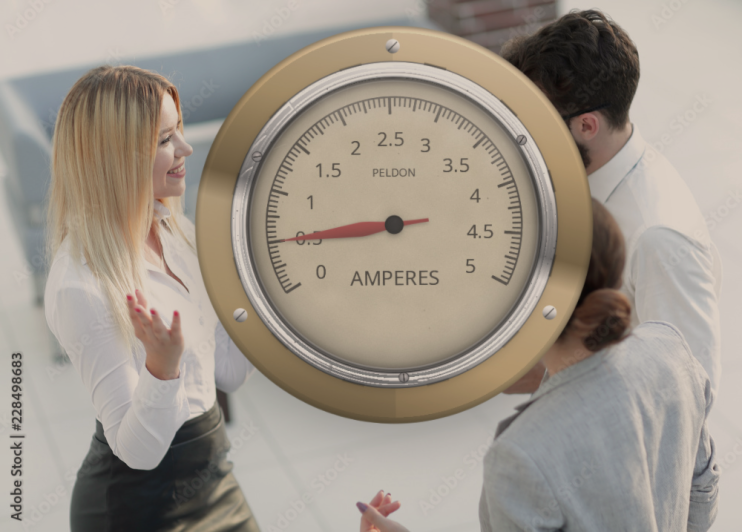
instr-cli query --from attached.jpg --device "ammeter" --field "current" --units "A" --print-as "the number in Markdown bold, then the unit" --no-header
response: **0.5** A
